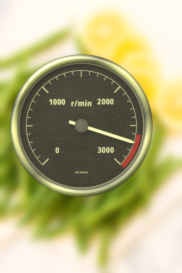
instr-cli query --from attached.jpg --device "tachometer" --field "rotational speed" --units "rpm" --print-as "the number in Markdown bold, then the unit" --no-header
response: **2700** rpm
